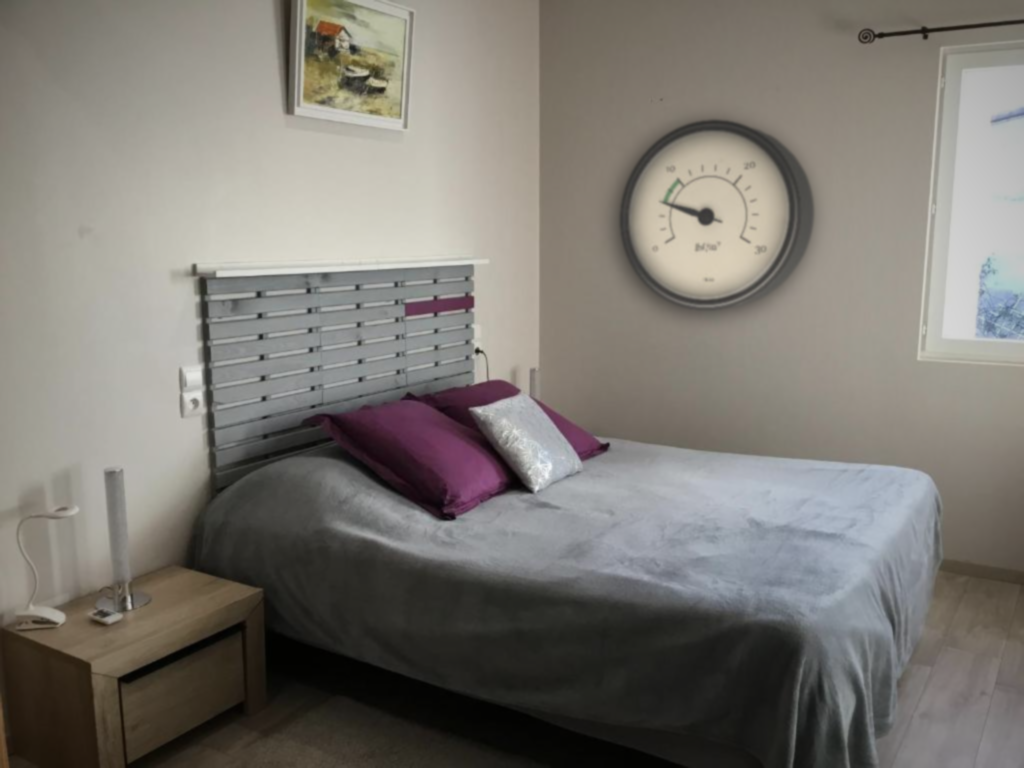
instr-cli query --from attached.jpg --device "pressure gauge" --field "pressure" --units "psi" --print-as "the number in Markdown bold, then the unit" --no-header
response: **6** psi
